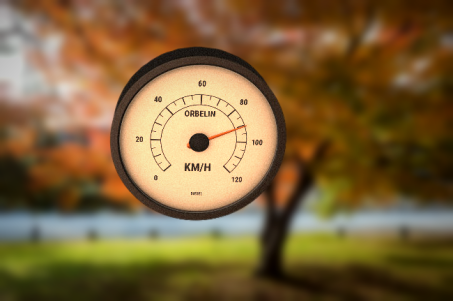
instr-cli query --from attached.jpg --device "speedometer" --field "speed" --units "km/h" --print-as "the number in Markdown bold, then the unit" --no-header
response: **90** km/h
